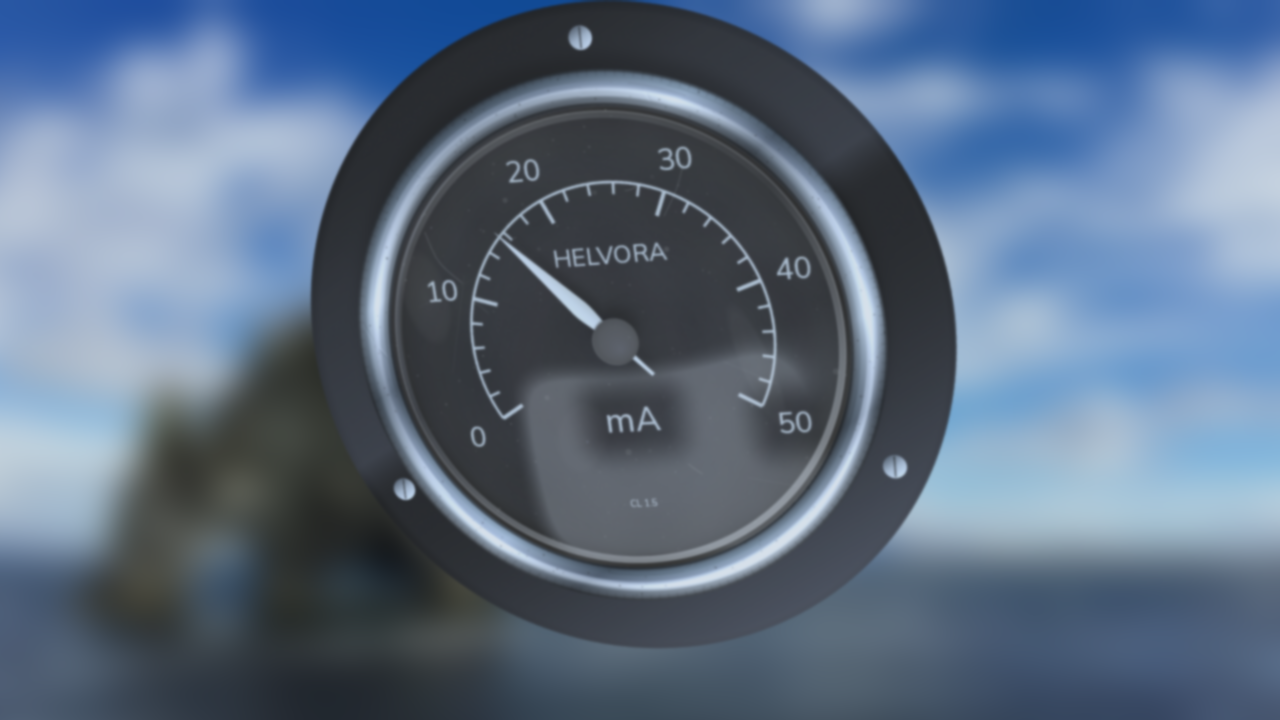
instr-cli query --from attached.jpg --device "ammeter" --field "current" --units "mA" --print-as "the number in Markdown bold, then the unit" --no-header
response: **16** mA
